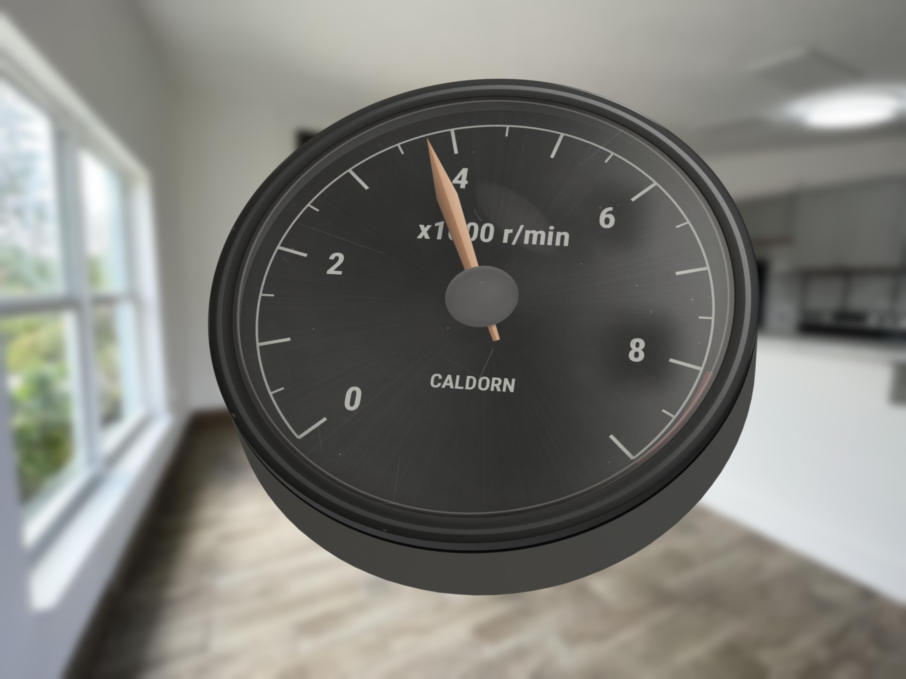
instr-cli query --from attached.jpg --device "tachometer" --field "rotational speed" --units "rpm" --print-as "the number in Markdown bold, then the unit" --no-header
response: **3750** rpm
